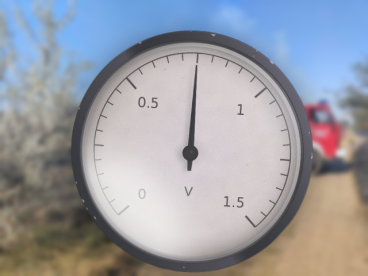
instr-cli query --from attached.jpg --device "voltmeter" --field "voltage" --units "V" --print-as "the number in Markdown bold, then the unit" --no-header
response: **0.75** V
